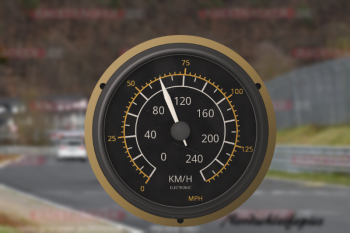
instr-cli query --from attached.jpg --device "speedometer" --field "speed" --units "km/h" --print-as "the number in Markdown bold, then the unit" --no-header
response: **100** km/h
